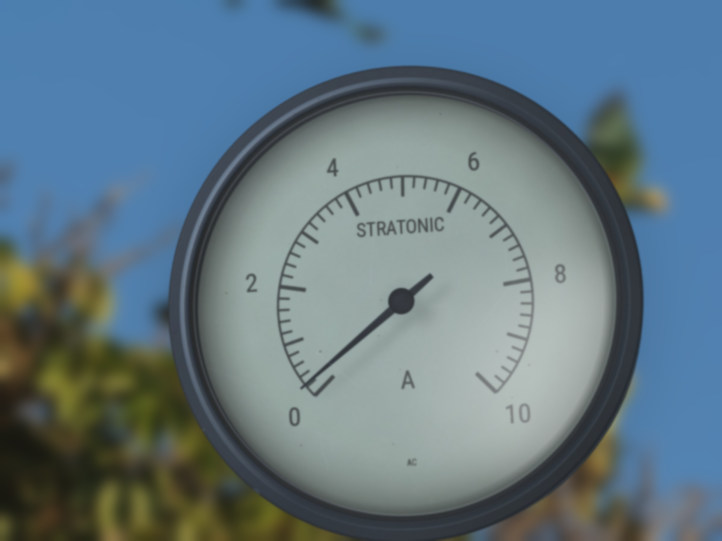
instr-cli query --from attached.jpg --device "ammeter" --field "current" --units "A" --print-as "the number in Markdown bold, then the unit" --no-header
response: **0.2** A
